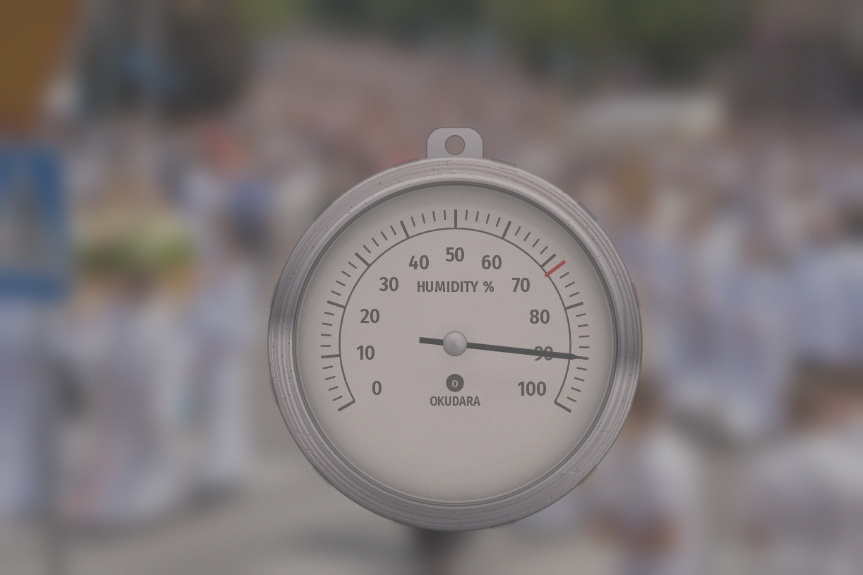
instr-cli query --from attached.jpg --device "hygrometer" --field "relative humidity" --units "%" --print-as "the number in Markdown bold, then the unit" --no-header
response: **90** %
